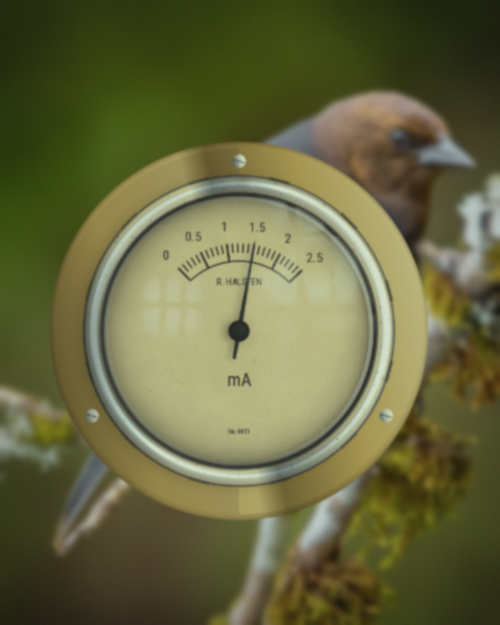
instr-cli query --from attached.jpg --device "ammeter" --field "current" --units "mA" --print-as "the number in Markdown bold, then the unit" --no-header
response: **1.5** mA
